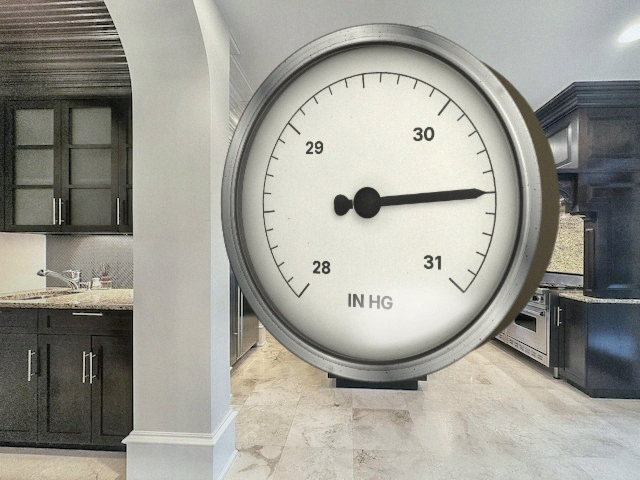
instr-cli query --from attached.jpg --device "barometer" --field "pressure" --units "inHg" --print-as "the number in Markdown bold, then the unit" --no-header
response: **30.5** inHg
